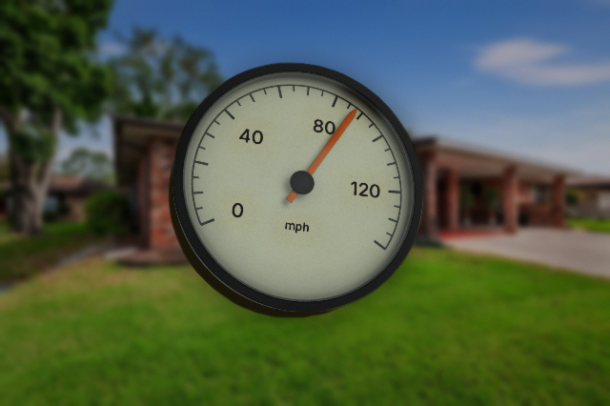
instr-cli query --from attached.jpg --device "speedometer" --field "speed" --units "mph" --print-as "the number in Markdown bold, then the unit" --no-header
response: **87.5** mph
